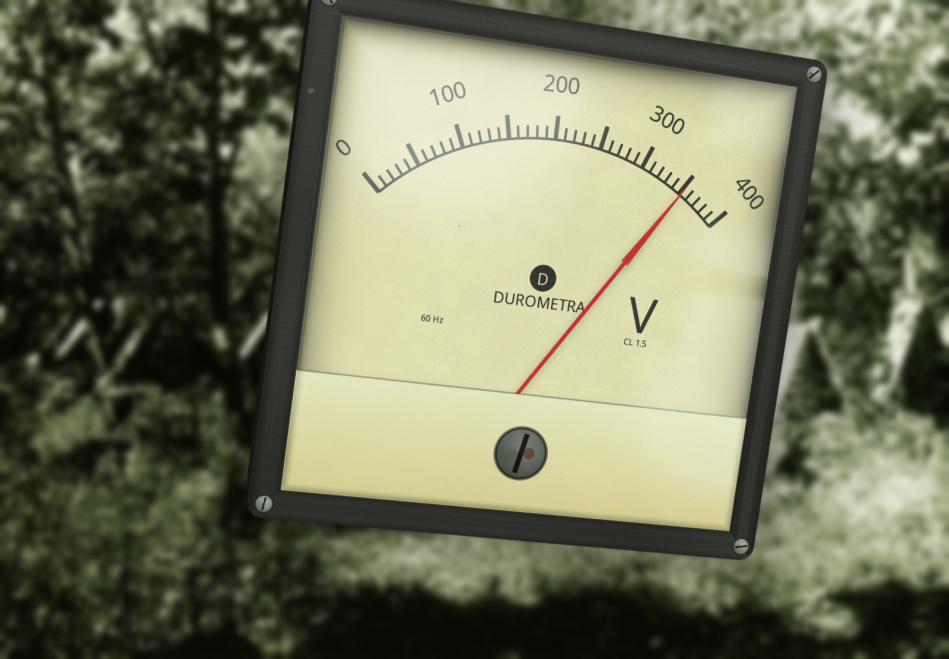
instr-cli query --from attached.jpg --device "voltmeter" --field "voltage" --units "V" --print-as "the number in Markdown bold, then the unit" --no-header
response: **350** V
